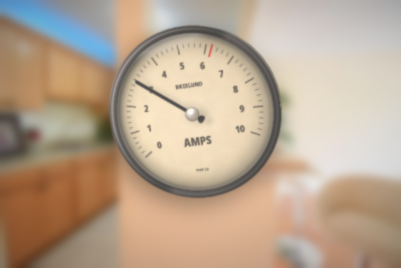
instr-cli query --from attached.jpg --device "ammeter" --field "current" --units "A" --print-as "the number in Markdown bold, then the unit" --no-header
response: **3** A
